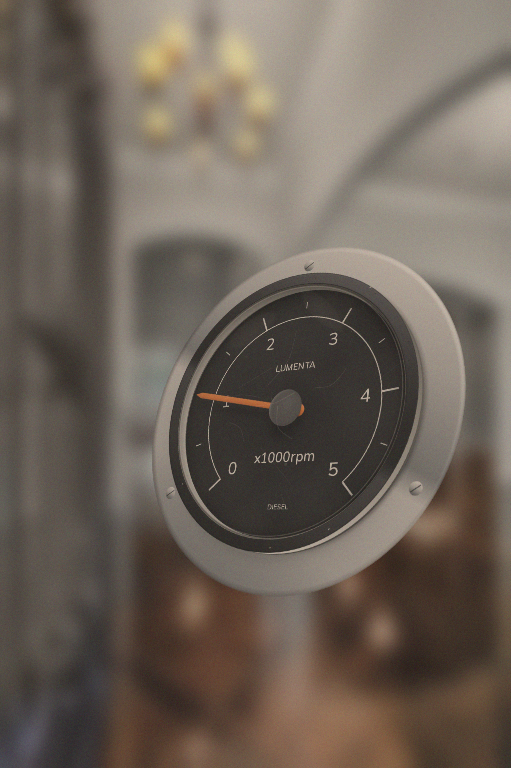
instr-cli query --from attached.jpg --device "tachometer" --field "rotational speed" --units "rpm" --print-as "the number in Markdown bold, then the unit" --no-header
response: **1000** rpm
